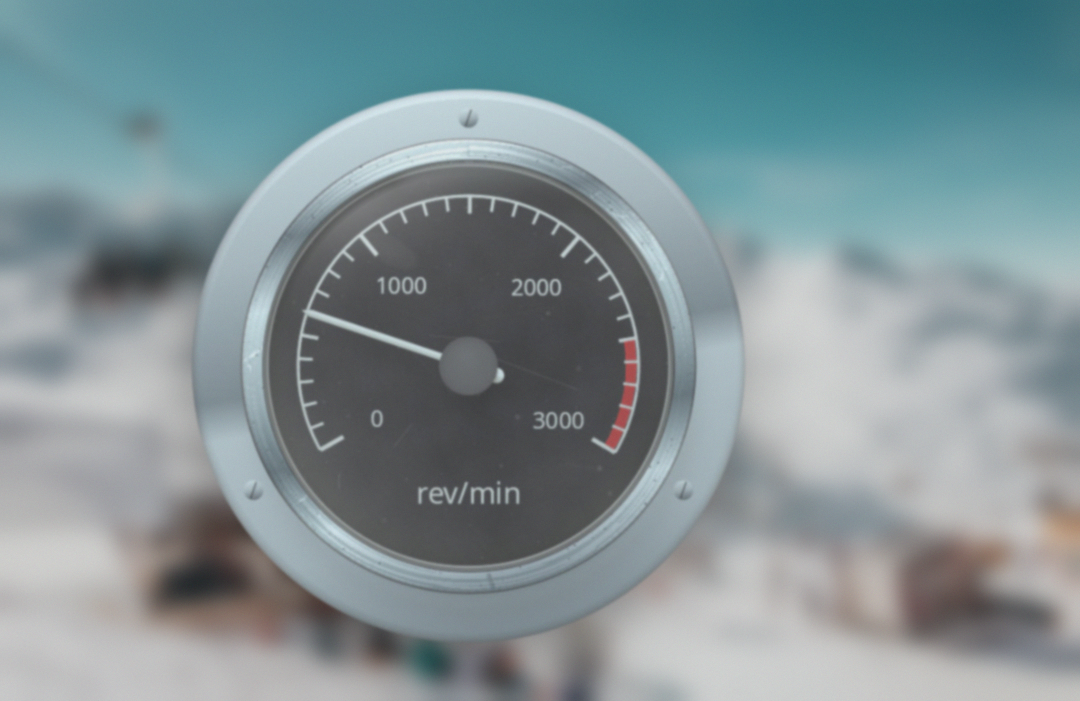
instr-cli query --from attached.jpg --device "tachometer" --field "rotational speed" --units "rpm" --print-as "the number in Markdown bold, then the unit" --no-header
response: **600** rpm
